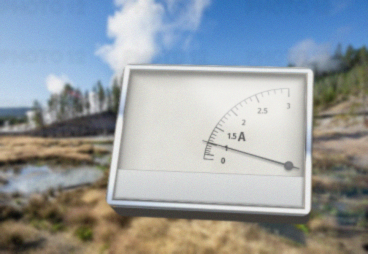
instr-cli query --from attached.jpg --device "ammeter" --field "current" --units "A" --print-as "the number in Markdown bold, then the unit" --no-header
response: **1** A
